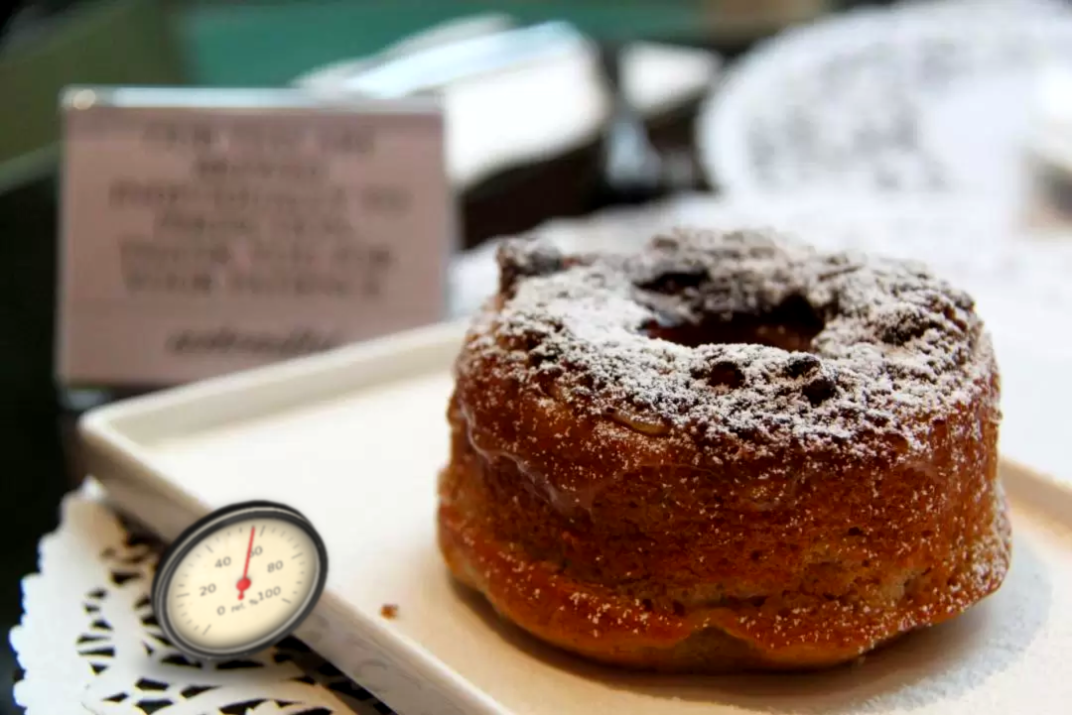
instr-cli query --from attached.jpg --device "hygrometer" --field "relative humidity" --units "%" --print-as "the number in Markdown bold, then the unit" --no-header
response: **56** %
